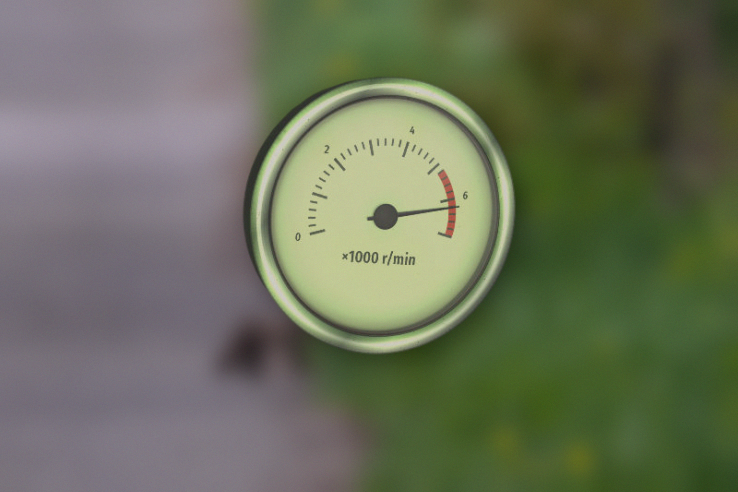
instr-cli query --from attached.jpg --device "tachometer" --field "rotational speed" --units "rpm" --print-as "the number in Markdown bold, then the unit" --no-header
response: **6200** rpm
